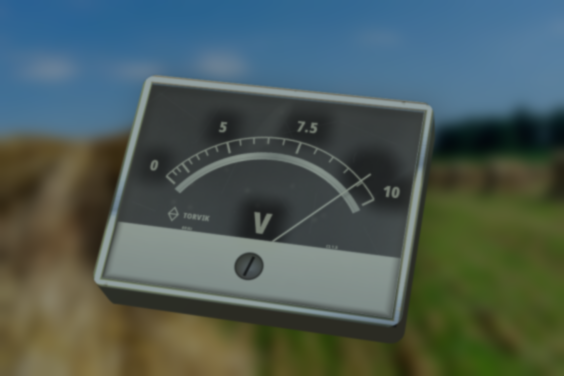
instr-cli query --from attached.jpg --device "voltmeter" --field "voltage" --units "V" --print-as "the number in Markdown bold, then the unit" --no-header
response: **9.5** V
